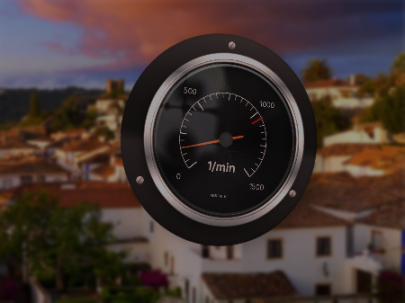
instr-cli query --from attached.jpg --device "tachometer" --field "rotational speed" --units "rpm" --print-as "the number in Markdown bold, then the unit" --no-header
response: **150** rpm
